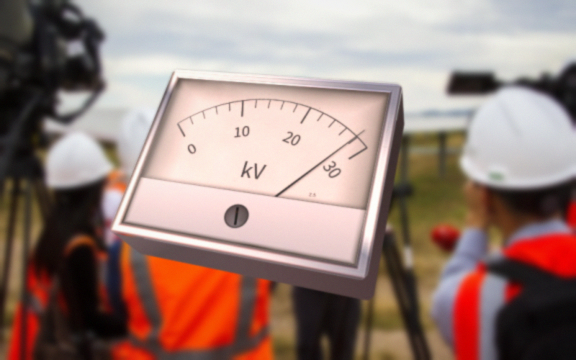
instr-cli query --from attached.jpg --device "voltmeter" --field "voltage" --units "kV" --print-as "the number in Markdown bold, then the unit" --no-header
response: **28** kV
